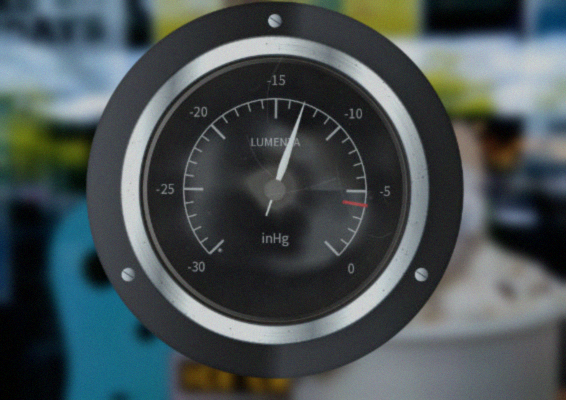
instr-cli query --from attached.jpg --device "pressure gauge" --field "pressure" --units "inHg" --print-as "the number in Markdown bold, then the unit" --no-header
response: **-13** inHg
